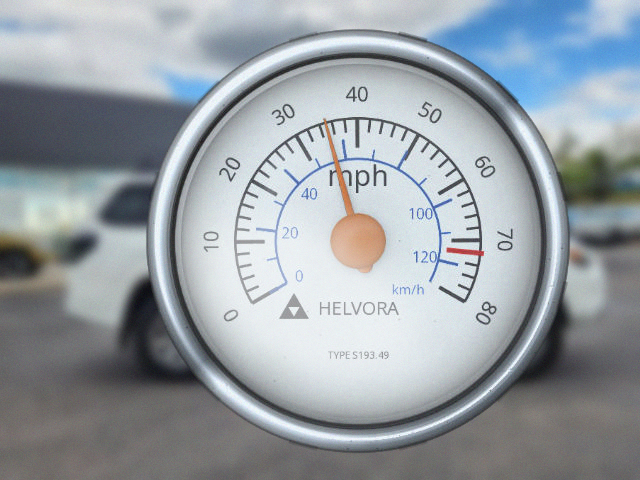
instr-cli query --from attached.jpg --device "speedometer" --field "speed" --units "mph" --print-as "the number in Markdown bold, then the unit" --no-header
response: **35** mph
